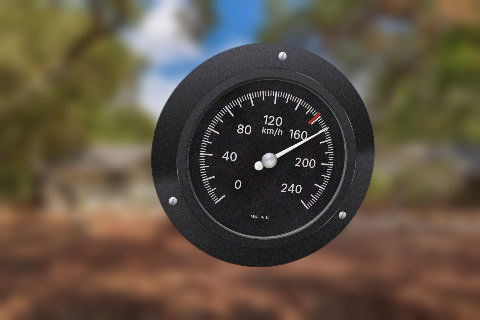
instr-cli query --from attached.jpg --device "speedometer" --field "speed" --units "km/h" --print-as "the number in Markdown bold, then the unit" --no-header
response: **170** km/h
